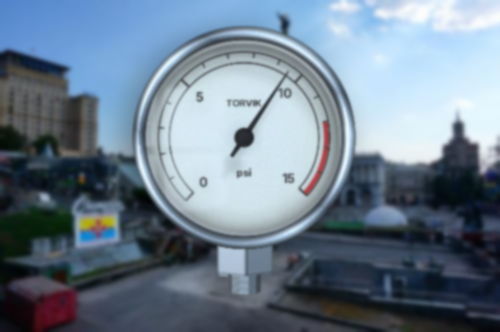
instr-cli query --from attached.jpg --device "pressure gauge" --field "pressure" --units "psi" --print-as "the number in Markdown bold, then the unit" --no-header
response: **9.5** psi
